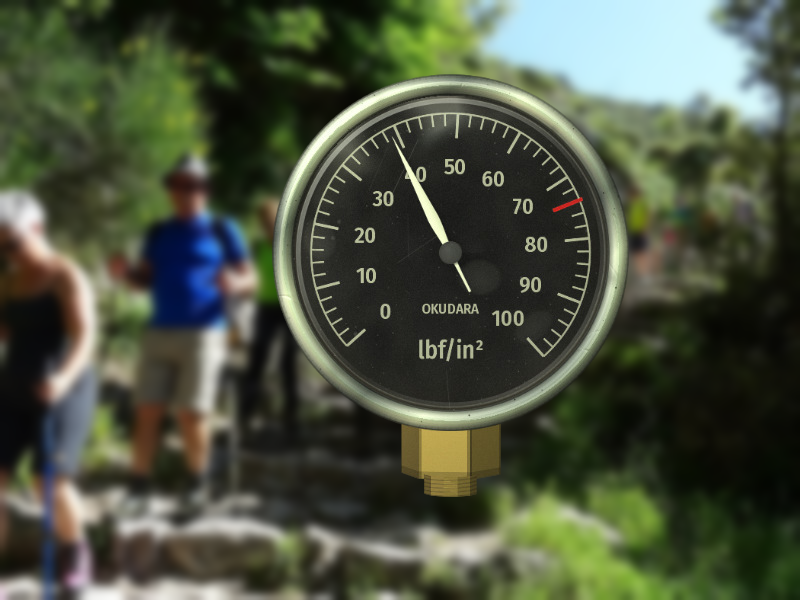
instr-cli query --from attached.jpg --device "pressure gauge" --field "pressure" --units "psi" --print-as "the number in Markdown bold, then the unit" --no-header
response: **39** psi
